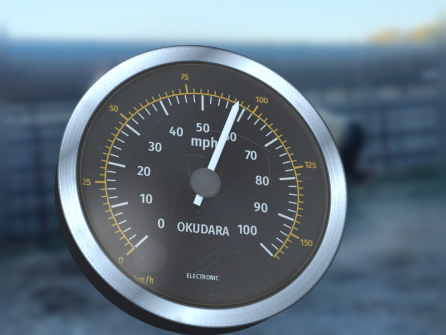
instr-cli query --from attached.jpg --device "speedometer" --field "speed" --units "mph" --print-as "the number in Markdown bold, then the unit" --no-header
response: **58** mph
